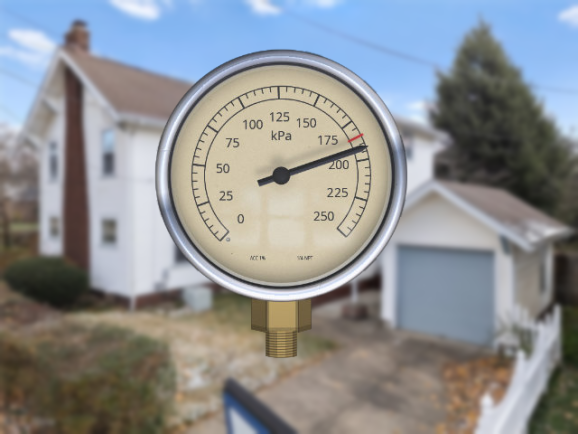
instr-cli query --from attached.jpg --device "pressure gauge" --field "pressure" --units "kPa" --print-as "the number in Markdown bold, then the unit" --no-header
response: **192.5** kPa
